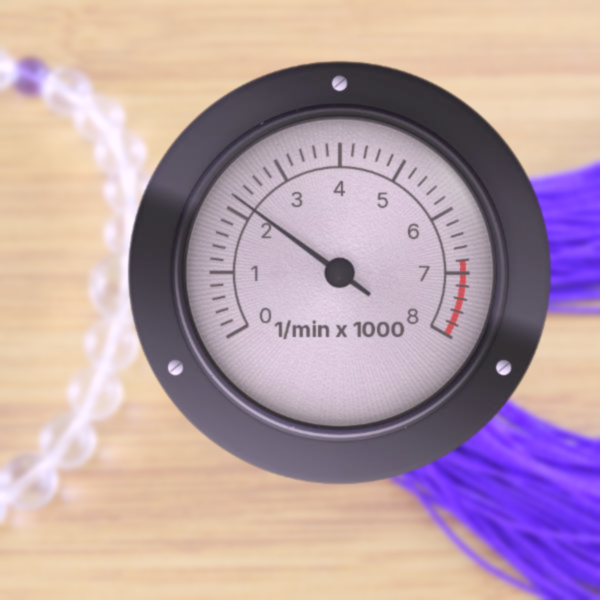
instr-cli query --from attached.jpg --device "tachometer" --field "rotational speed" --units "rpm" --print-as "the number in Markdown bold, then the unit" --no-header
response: **2200** rpm
